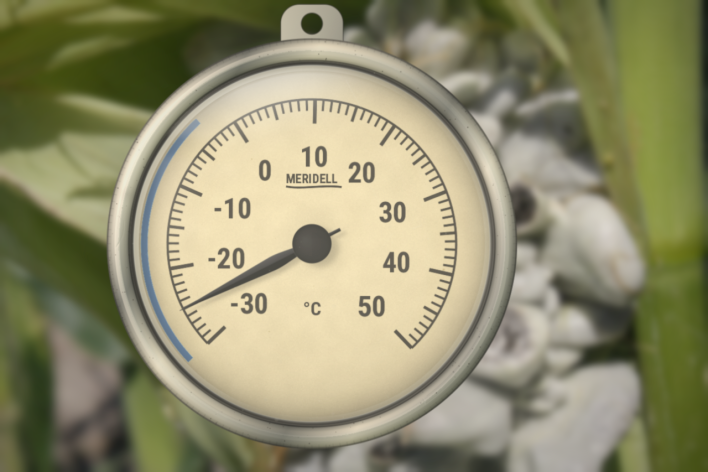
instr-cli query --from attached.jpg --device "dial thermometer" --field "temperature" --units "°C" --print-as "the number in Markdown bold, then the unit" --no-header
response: **-25** °C
